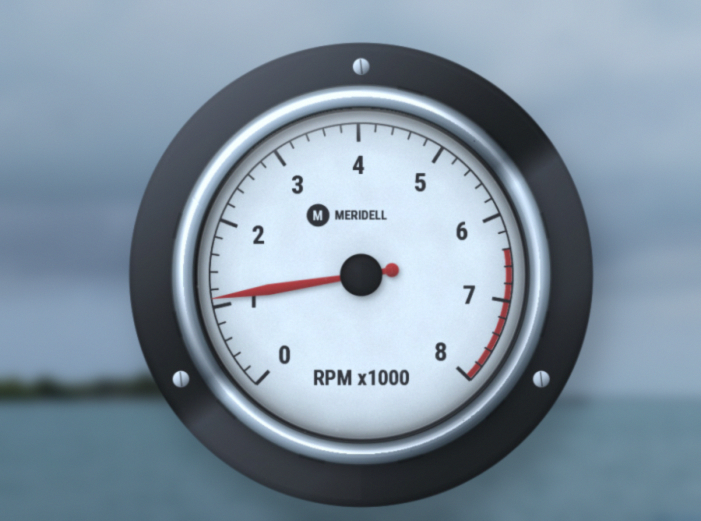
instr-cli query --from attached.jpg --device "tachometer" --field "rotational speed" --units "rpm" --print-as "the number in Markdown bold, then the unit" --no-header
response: **1100** rpm
